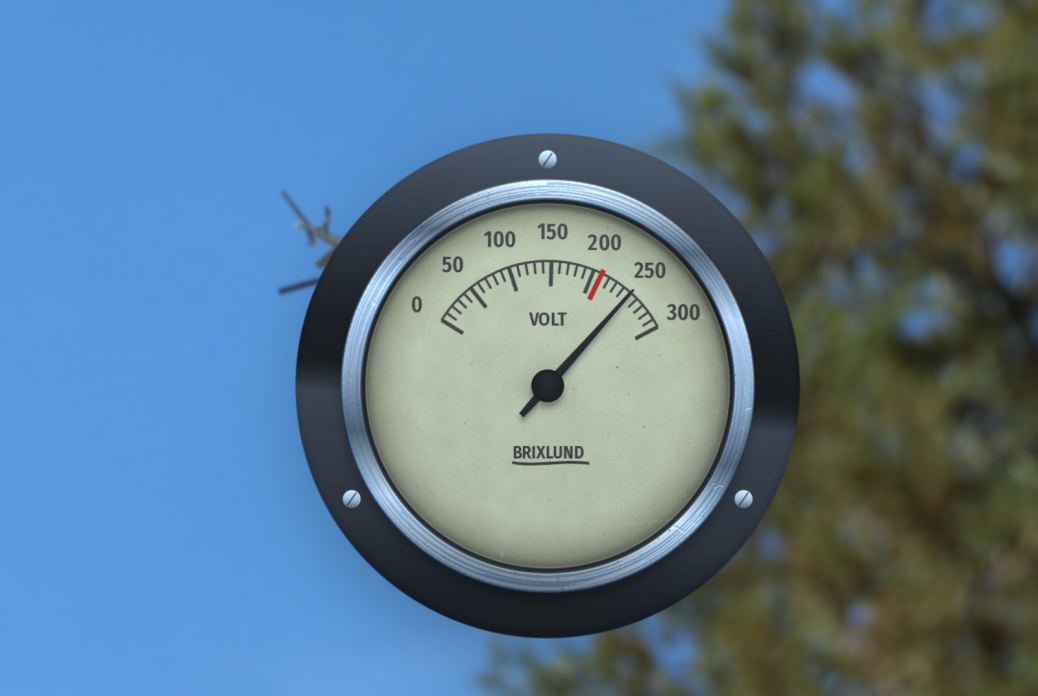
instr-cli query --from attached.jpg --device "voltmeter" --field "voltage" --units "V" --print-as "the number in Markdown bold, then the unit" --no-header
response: **250** V
